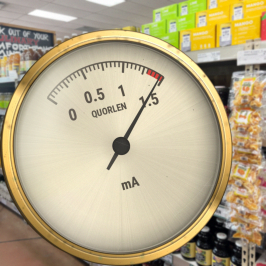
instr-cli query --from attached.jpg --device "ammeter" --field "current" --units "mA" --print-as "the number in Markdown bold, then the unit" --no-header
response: **1.45** mA
